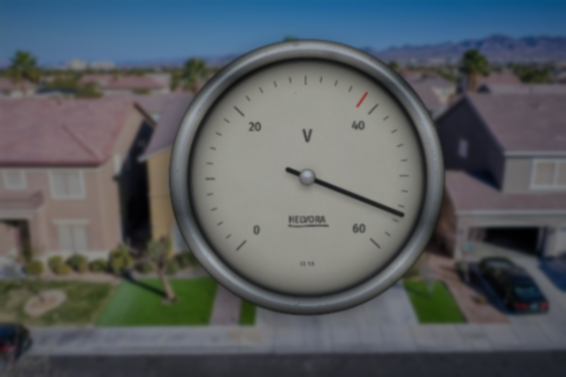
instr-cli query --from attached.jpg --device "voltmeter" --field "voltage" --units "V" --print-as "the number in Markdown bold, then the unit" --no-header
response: **55** V
